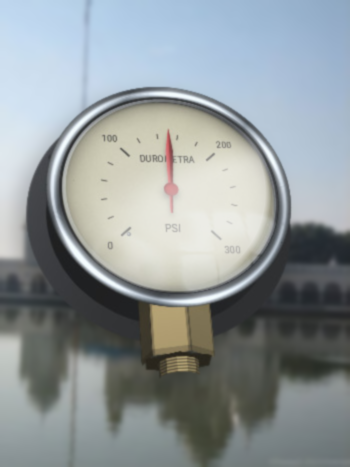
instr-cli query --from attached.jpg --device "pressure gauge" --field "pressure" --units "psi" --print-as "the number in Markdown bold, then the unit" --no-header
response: **150** psi
